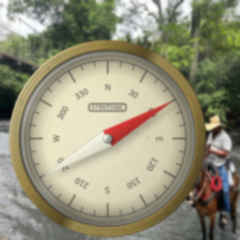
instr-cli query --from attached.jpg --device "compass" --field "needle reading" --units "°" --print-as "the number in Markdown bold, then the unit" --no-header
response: **60** °
